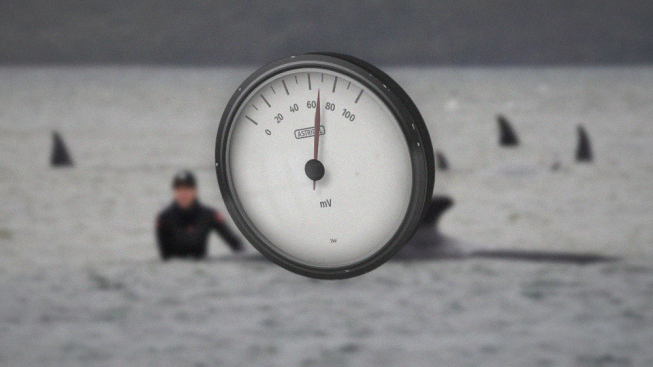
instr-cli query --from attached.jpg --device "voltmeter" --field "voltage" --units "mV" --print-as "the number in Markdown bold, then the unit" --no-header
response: **70** mV
